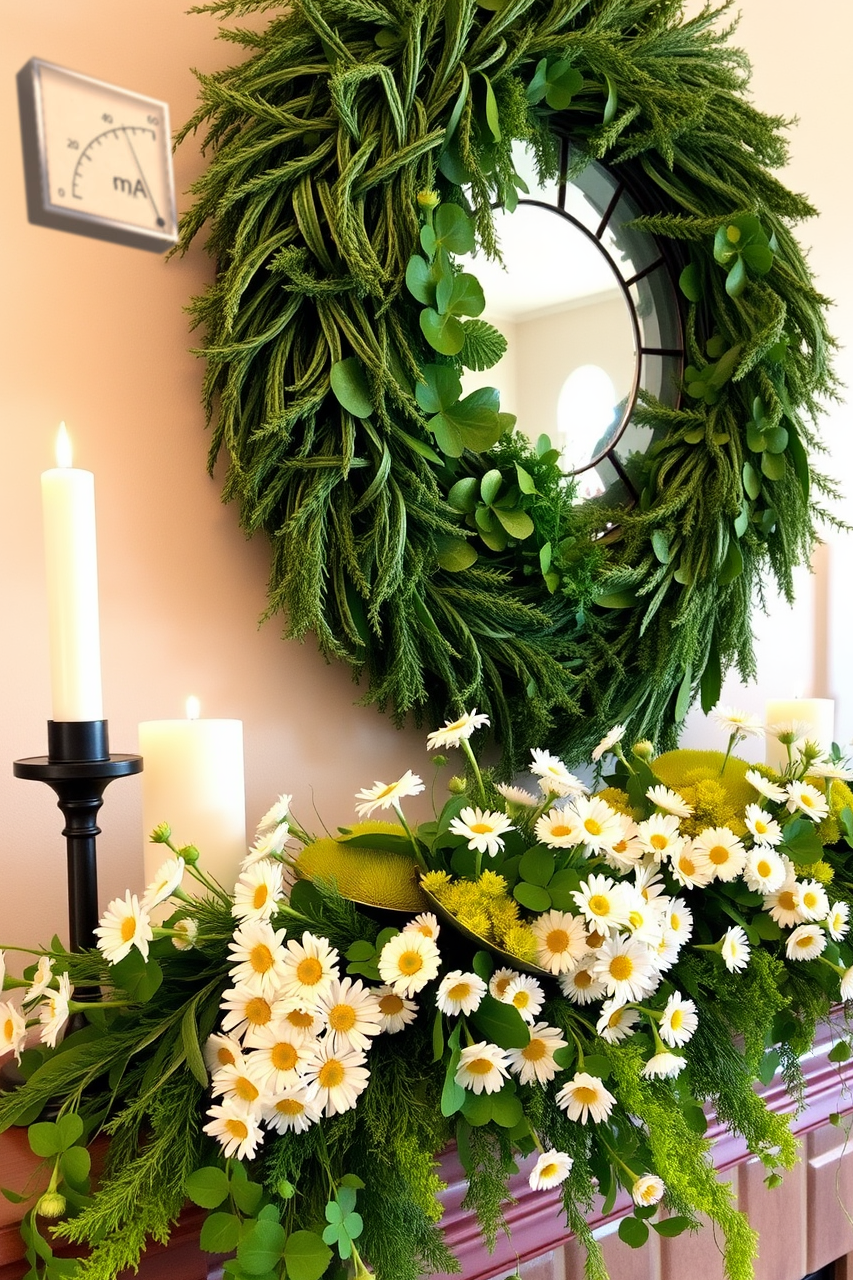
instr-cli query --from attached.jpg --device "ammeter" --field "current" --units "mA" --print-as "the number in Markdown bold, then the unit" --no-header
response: **45** mA
